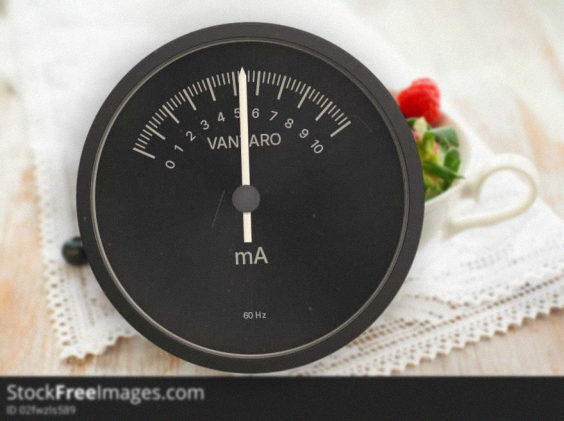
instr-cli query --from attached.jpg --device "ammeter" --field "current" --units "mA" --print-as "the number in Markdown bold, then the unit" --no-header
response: **5.4** mA
